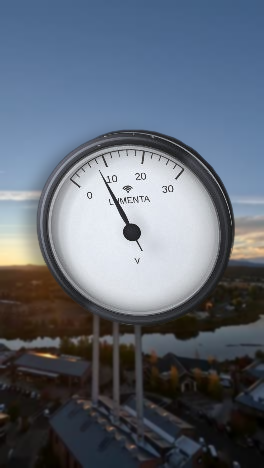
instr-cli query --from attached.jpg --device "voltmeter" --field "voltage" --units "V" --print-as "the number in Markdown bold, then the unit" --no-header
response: **8** V
